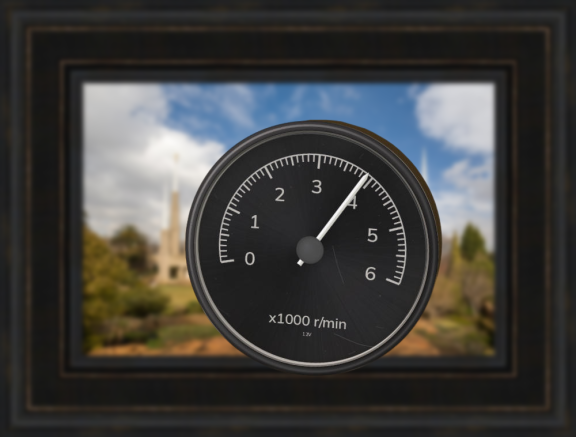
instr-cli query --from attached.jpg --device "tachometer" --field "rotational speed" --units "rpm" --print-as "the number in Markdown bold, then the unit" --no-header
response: **3900** rpm
